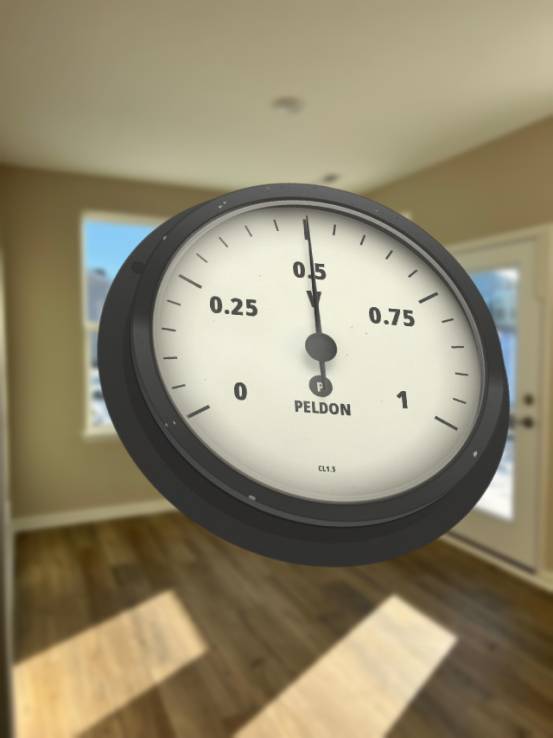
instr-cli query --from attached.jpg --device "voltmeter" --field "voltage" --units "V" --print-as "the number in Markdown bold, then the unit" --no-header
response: **0.5** V
